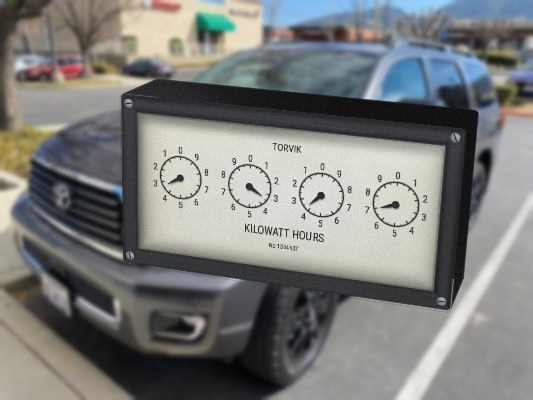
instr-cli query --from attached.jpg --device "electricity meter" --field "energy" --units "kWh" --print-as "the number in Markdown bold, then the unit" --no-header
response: **3337** kWh
